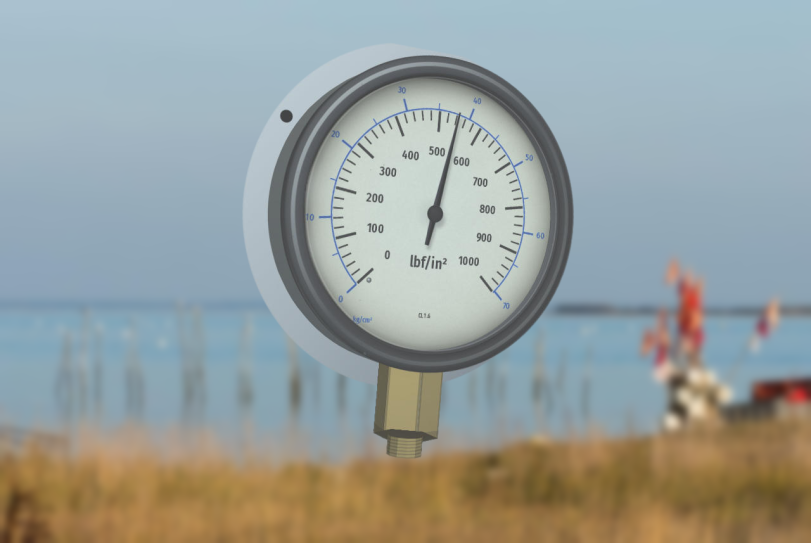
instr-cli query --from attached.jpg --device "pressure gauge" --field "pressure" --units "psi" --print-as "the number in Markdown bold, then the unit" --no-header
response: **540** psi
